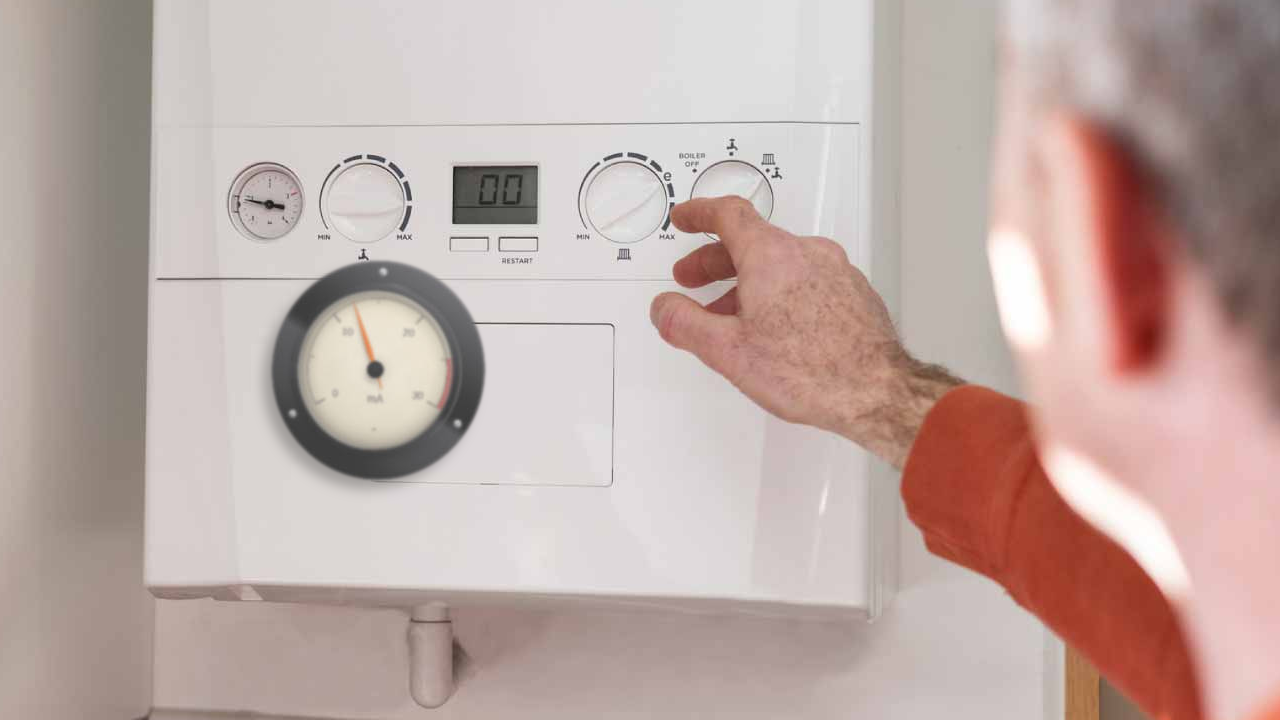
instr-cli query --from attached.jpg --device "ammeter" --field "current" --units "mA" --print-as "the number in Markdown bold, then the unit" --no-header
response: **12.5** mA
